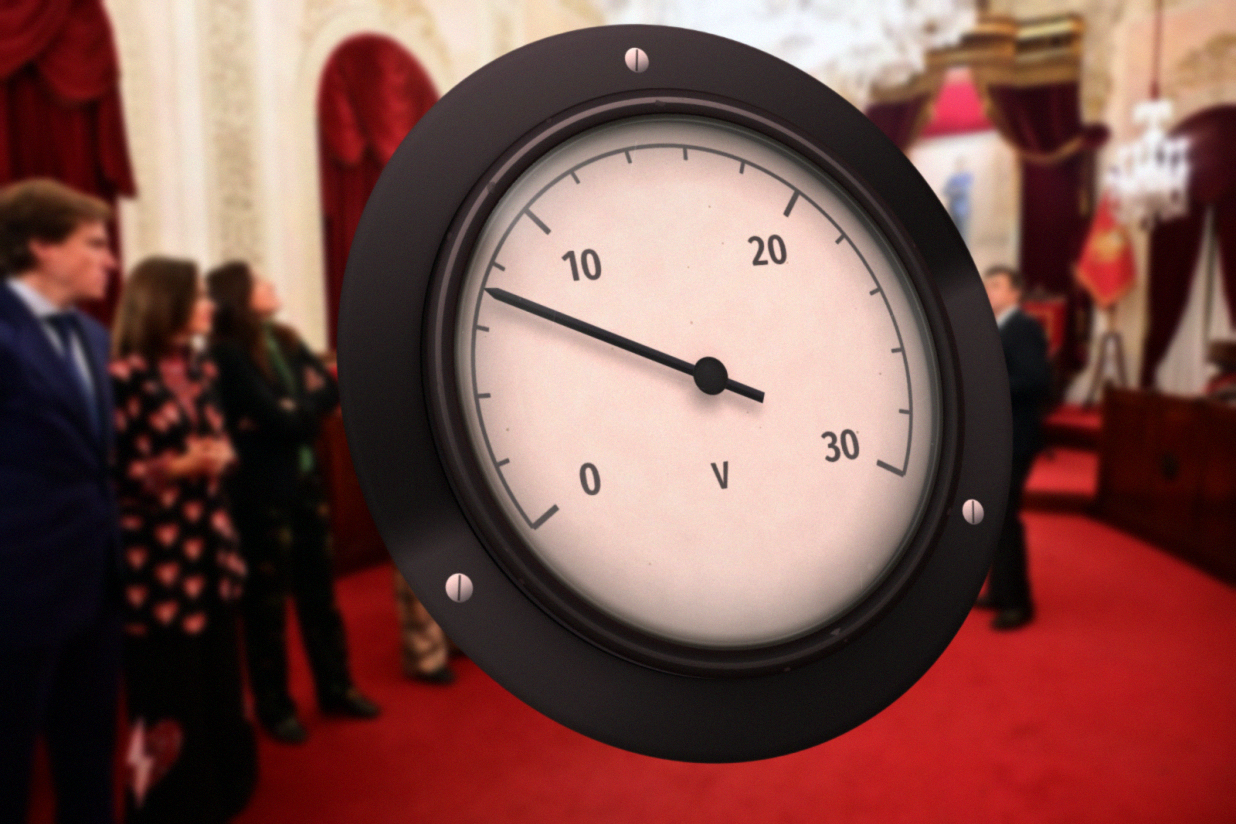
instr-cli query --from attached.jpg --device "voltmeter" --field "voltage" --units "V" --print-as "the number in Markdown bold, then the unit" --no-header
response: **7** V
